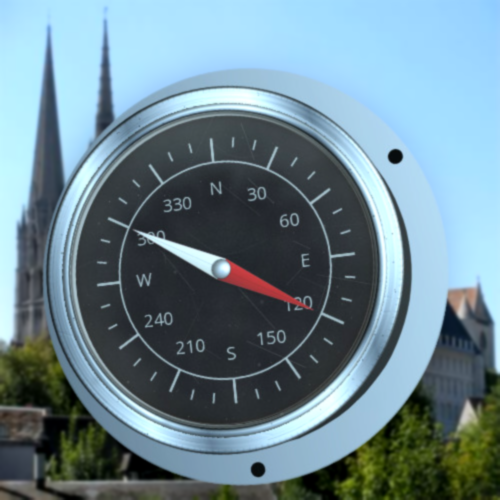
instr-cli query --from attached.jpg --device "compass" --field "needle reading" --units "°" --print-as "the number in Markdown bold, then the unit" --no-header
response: **120** °
